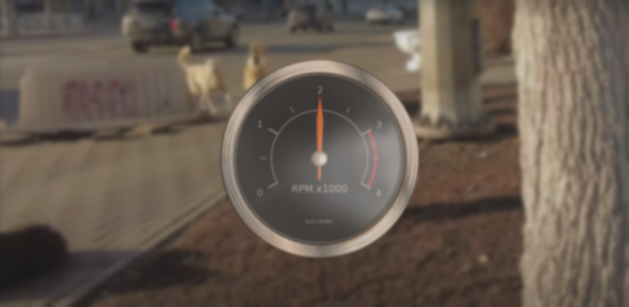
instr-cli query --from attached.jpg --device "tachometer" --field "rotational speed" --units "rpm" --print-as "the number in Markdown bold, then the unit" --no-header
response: **2000** rpm
